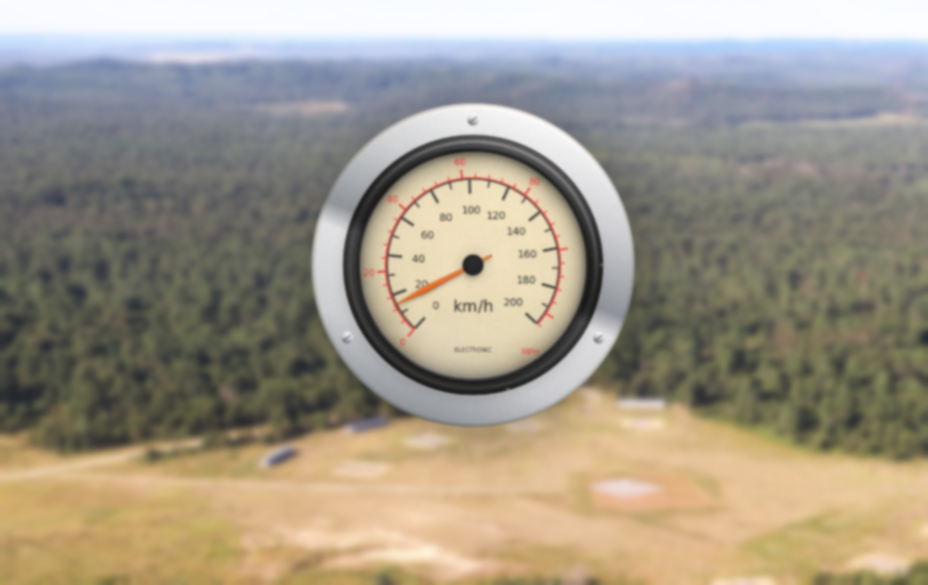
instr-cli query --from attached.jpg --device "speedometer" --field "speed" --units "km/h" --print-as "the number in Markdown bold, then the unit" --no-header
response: **15** km/h
